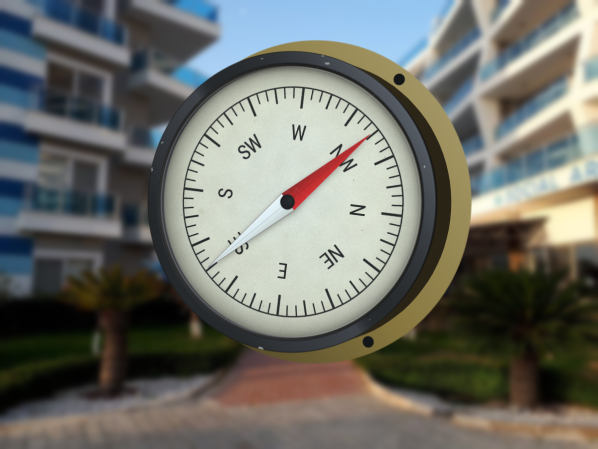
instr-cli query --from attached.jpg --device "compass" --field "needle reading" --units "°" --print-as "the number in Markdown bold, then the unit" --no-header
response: **315** °
